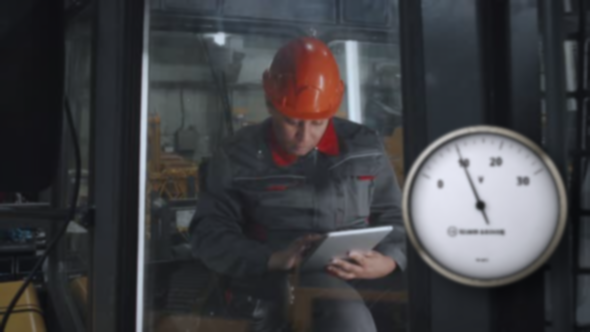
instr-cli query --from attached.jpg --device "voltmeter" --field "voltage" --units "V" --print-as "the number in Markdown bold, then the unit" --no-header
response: **10** V
